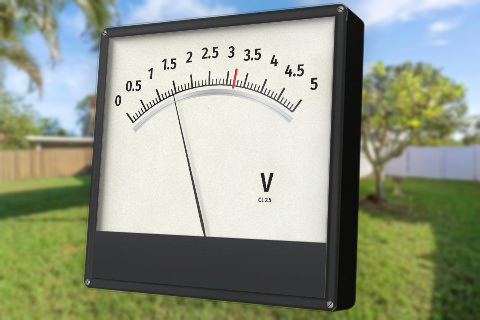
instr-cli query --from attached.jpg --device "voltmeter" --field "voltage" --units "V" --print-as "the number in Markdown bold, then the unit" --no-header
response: **1.5** V
